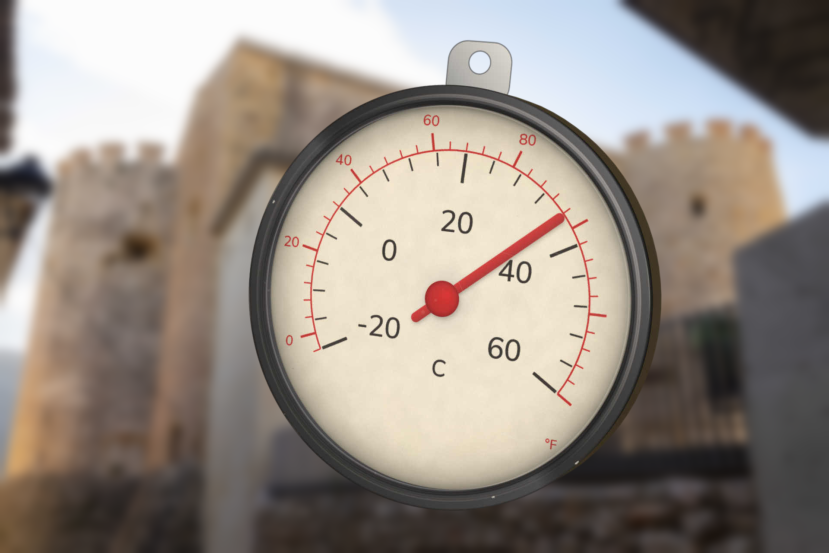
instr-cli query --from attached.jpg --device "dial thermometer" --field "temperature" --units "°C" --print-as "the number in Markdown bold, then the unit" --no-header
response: **36** °C
